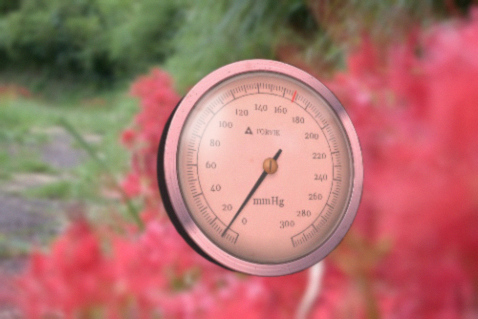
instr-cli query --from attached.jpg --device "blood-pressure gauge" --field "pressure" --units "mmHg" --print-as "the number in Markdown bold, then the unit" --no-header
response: **10** mmHg
